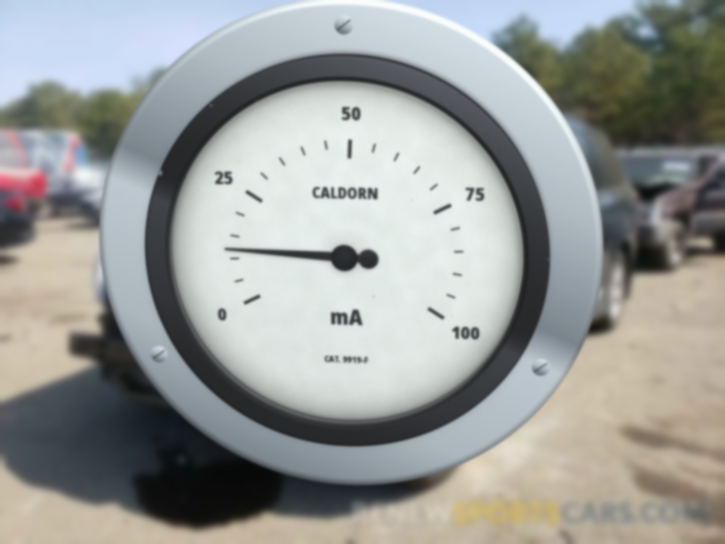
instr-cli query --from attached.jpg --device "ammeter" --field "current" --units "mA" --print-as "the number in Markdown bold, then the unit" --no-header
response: **12.5** mA
